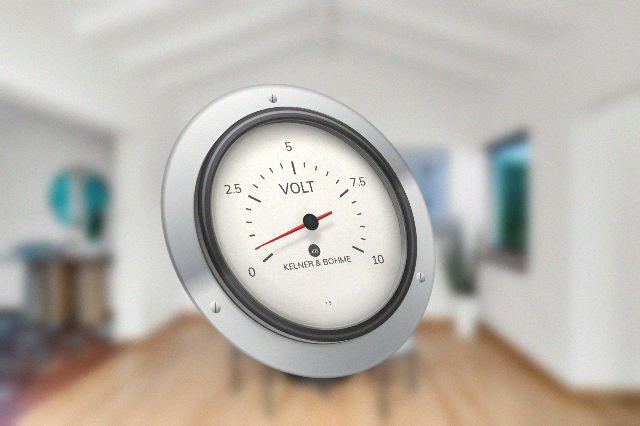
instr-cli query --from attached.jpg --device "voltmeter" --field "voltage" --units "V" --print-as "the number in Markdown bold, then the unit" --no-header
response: **0.5** V
